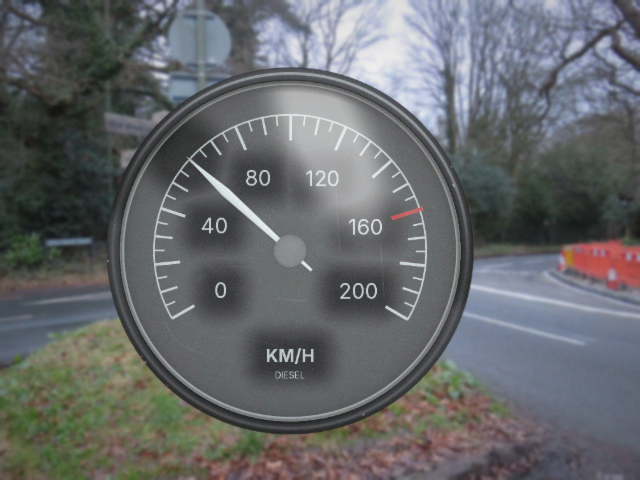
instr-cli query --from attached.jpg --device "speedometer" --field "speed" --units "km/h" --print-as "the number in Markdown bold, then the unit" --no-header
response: **60** km/h
